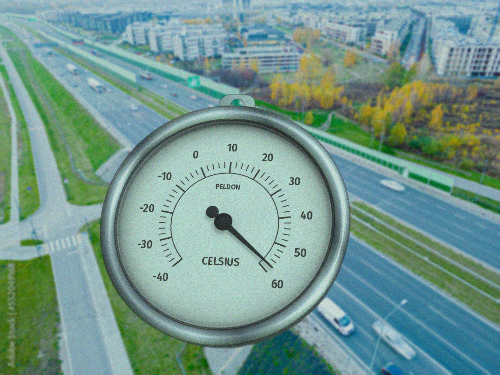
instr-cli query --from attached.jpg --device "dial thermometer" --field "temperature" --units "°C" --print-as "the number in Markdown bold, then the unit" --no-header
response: **58** °C
